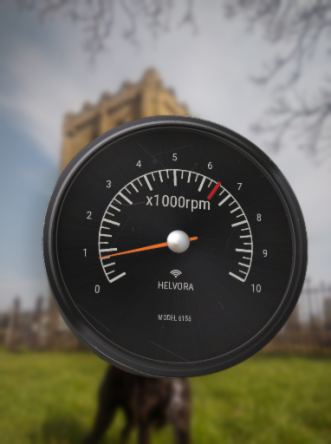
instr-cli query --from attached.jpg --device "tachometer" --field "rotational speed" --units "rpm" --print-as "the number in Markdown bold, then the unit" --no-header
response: **750** rpm
